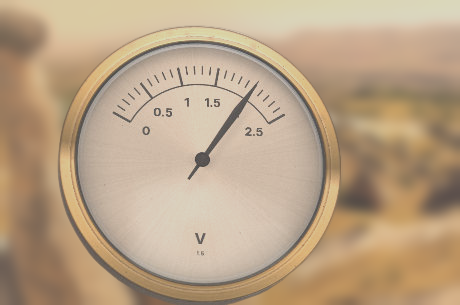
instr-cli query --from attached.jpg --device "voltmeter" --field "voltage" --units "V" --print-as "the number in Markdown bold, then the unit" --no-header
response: **2** V
